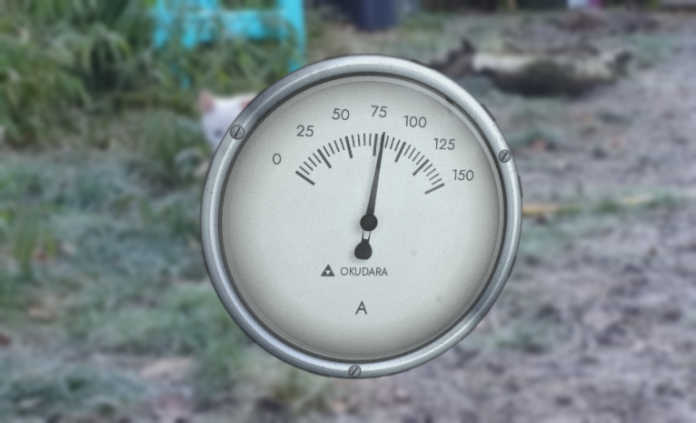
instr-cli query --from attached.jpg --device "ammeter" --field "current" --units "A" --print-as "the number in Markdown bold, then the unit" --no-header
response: **80** A
